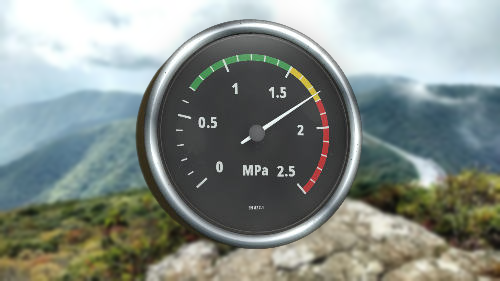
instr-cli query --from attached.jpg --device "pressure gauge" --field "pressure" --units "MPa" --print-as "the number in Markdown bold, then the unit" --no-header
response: **1.75** MPa
